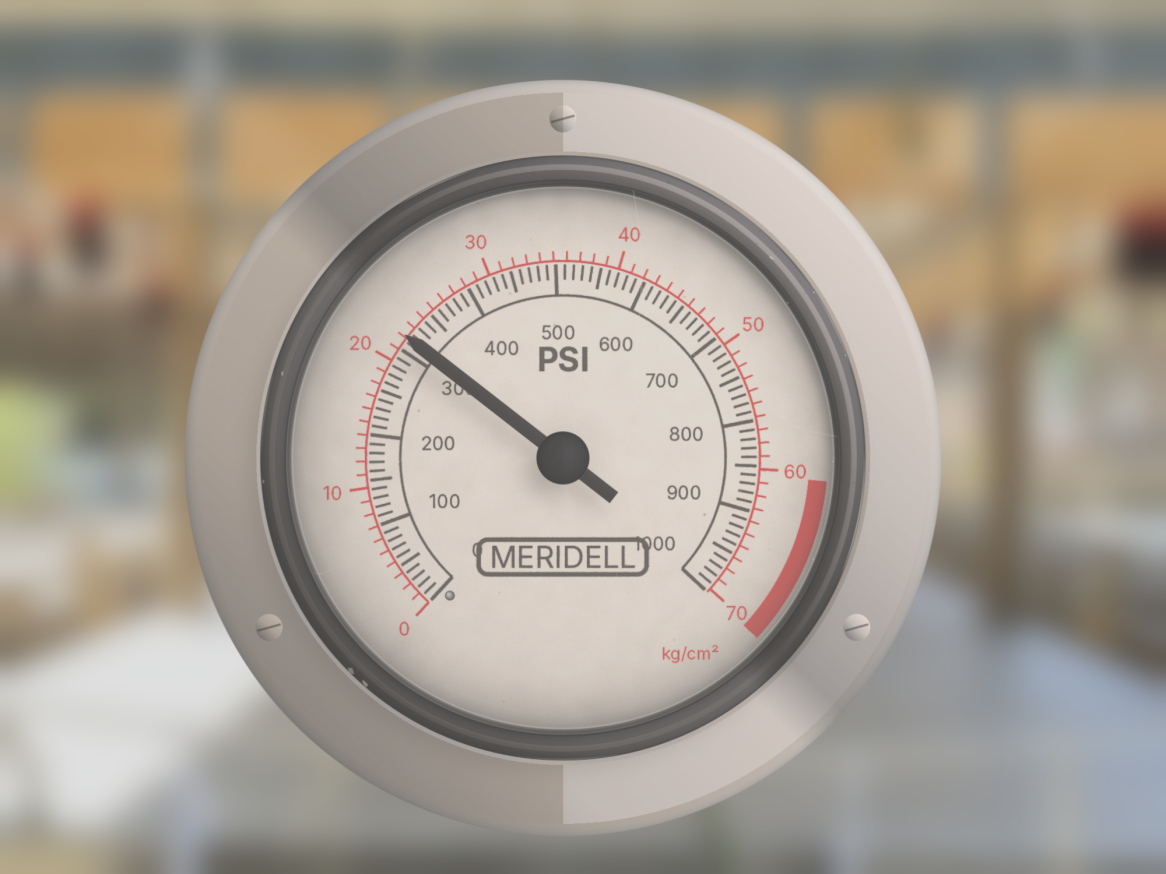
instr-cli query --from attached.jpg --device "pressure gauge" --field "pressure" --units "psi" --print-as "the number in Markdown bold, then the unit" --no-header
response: **315** psi
